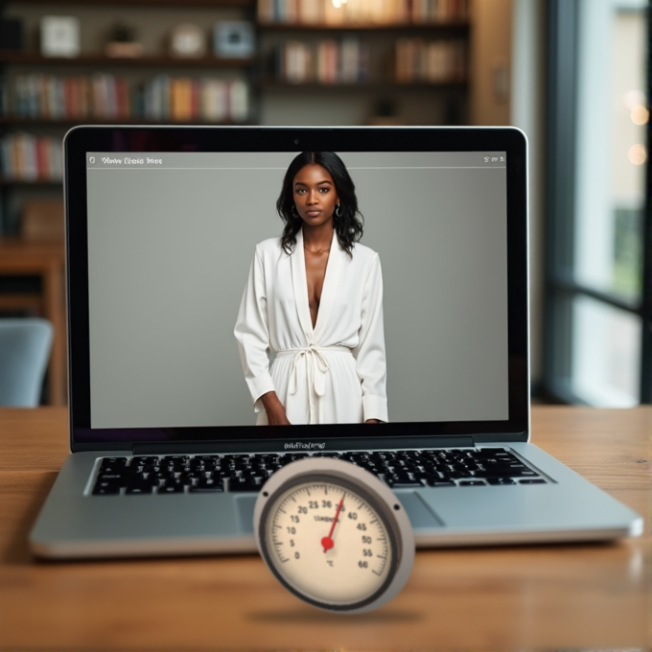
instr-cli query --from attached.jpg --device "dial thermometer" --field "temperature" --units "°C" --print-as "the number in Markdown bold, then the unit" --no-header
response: **35** °C
